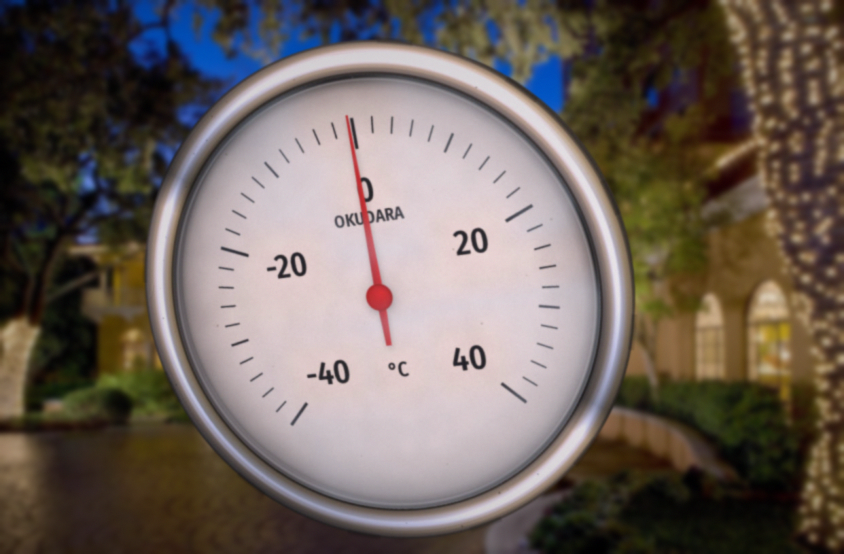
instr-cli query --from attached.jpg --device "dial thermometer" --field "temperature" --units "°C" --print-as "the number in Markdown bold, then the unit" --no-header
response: **0** °C
